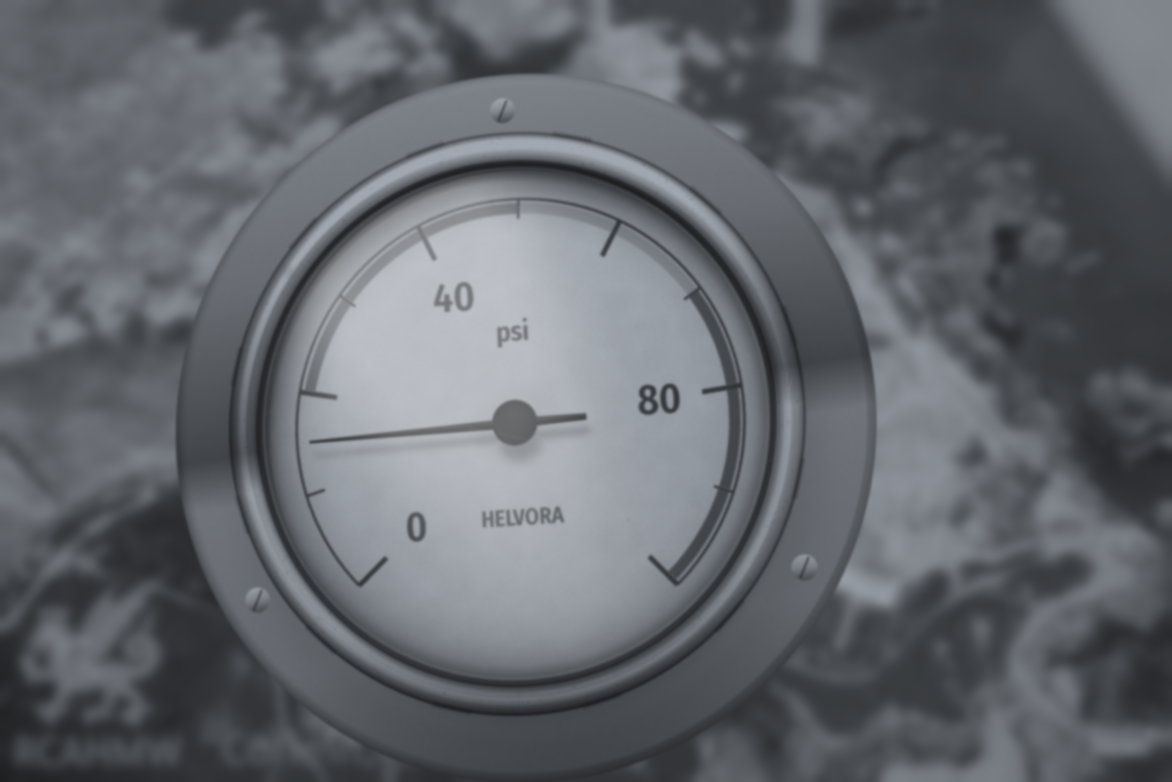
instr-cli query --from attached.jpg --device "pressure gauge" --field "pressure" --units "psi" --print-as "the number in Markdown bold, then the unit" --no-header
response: **15** psi
